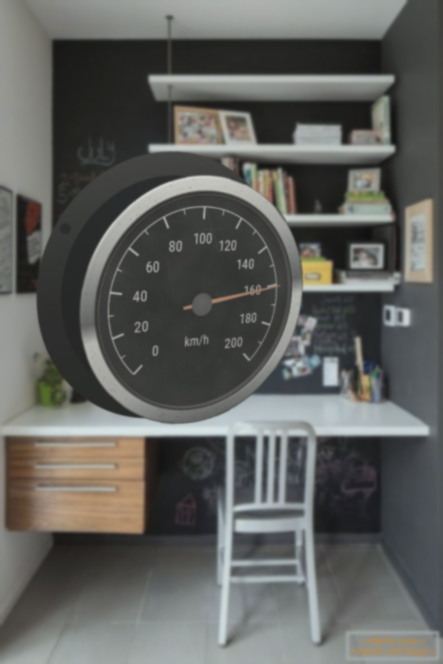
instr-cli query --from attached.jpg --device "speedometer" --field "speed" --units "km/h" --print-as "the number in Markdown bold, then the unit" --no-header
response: **160** km/h
